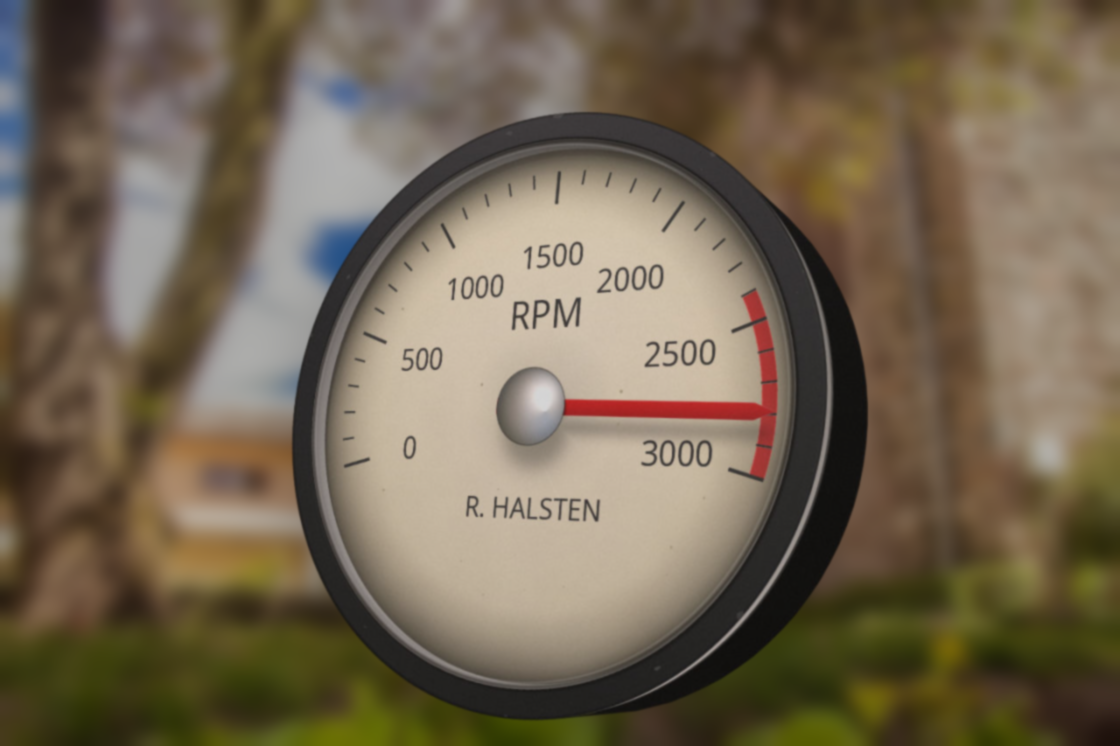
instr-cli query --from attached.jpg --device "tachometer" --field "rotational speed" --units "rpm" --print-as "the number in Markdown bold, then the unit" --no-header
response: **2800** rpm
